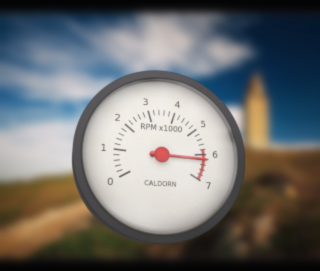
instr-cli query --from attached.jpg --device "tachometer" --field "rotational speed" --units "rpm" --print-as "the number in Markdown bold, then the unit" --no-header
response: **6200** rpm
